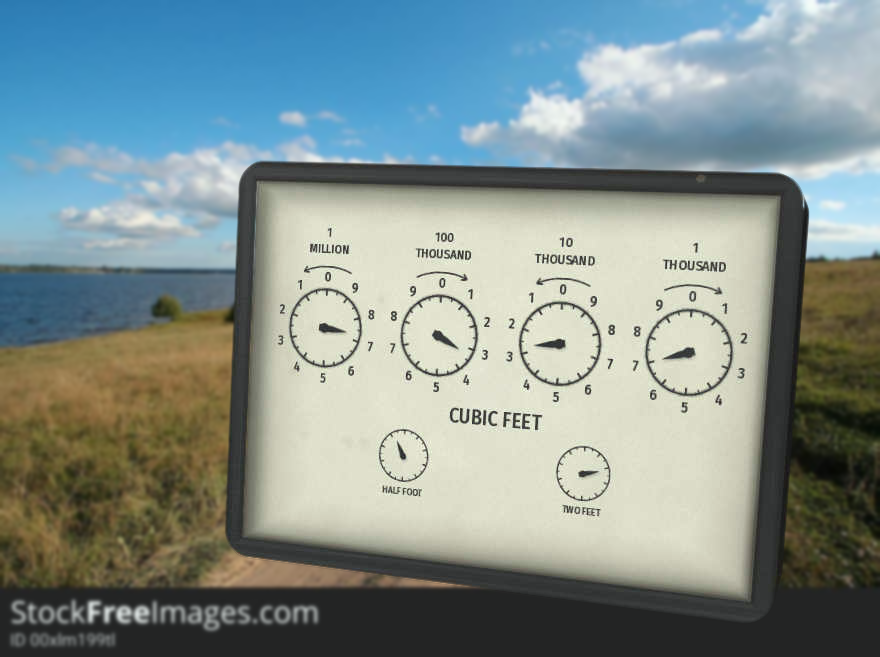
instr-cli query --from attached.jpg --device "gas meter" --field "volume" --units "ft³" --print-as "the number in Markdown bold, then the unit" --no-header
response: **732700** ft³
